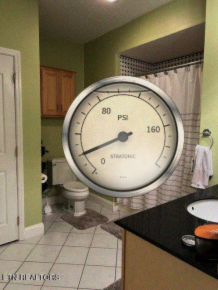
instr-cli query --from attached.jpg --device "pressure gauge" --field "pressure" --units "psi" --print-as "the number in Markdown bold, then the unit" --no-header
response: **20** psi
